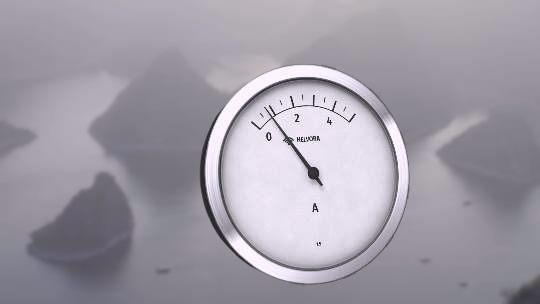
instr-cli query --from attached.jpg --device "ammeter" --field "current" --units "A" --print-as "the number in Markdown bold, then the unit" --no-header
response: **0.75** A
